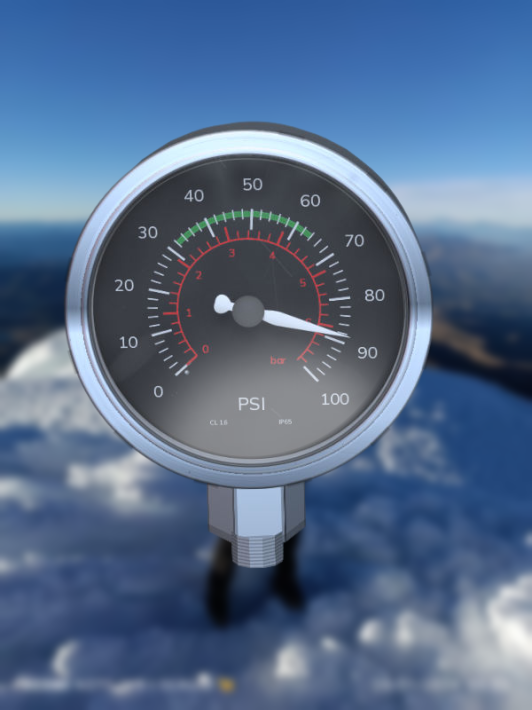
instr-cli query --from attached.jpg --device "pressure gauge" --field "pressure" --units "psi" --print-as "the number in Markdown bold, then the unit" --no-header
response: **88** psi
